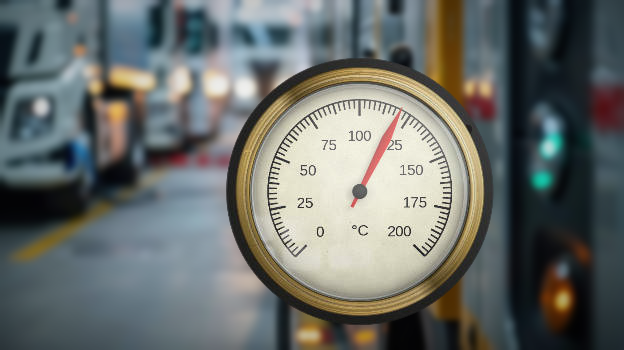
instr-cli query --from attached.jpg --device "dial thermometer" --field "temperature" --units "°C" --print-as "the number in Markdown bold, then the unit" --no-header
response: **120** °C
